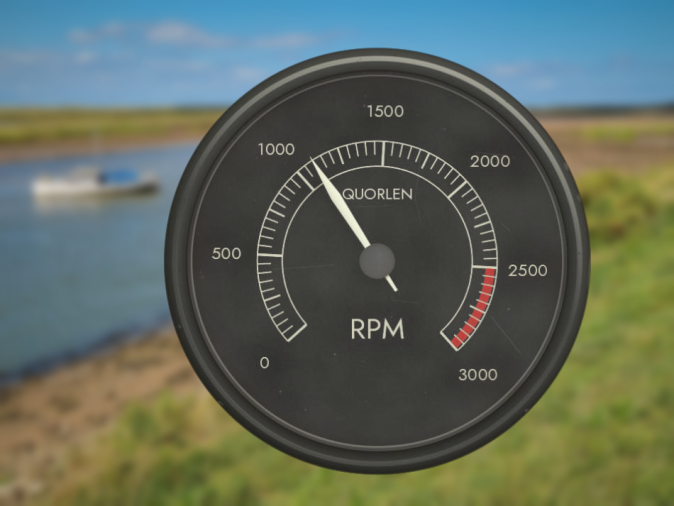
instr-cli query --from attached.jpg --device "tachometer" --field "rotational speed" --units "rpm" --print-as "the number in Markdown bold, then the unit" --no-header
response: **1100** rpm
